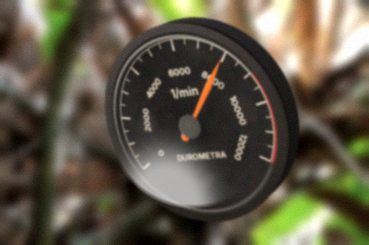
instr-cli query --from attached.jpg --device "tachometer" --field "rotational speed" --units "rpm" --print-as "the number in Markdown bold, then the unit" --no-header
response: **8000** rpm
